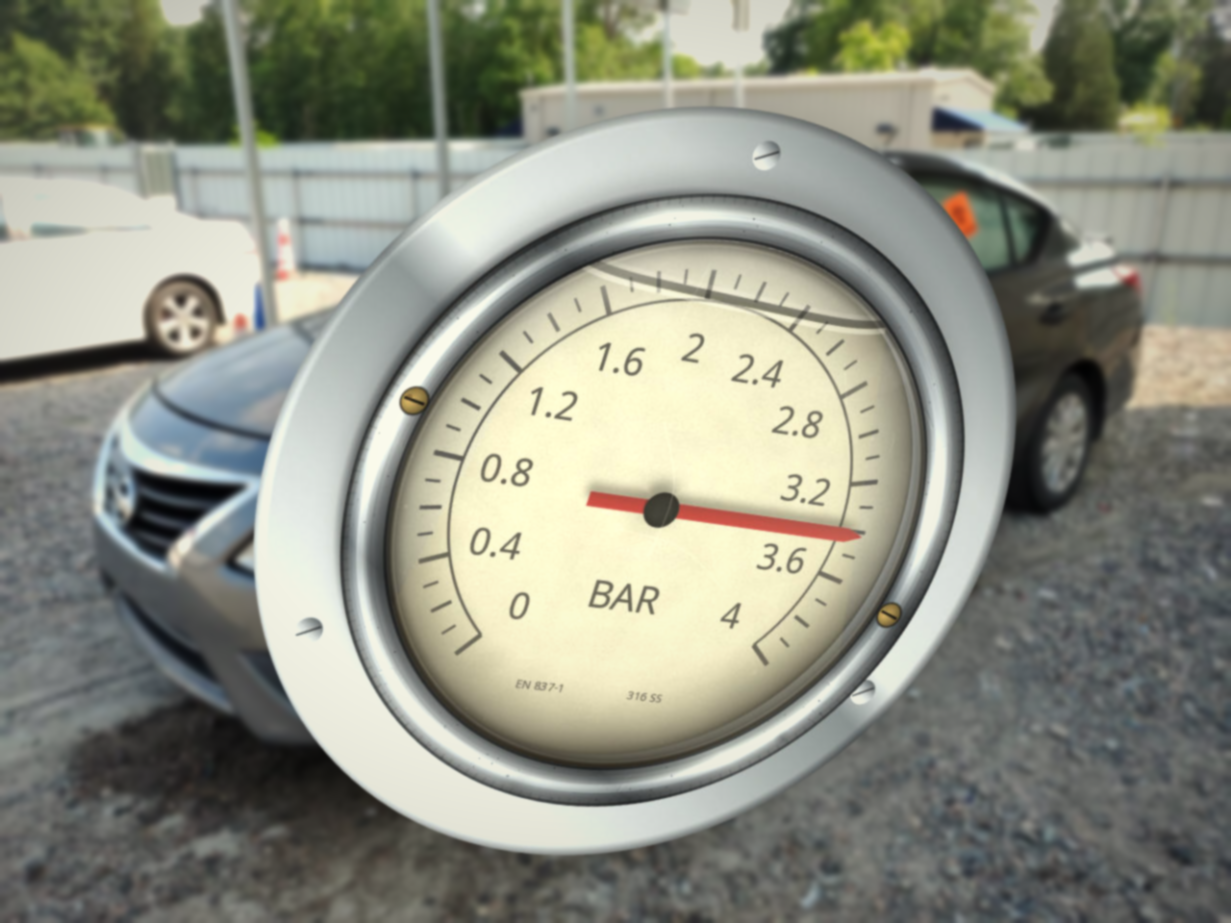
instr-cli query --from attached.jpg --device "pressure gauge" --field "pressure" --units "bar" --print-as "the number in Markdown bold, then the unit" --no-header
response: **3.4** bar
